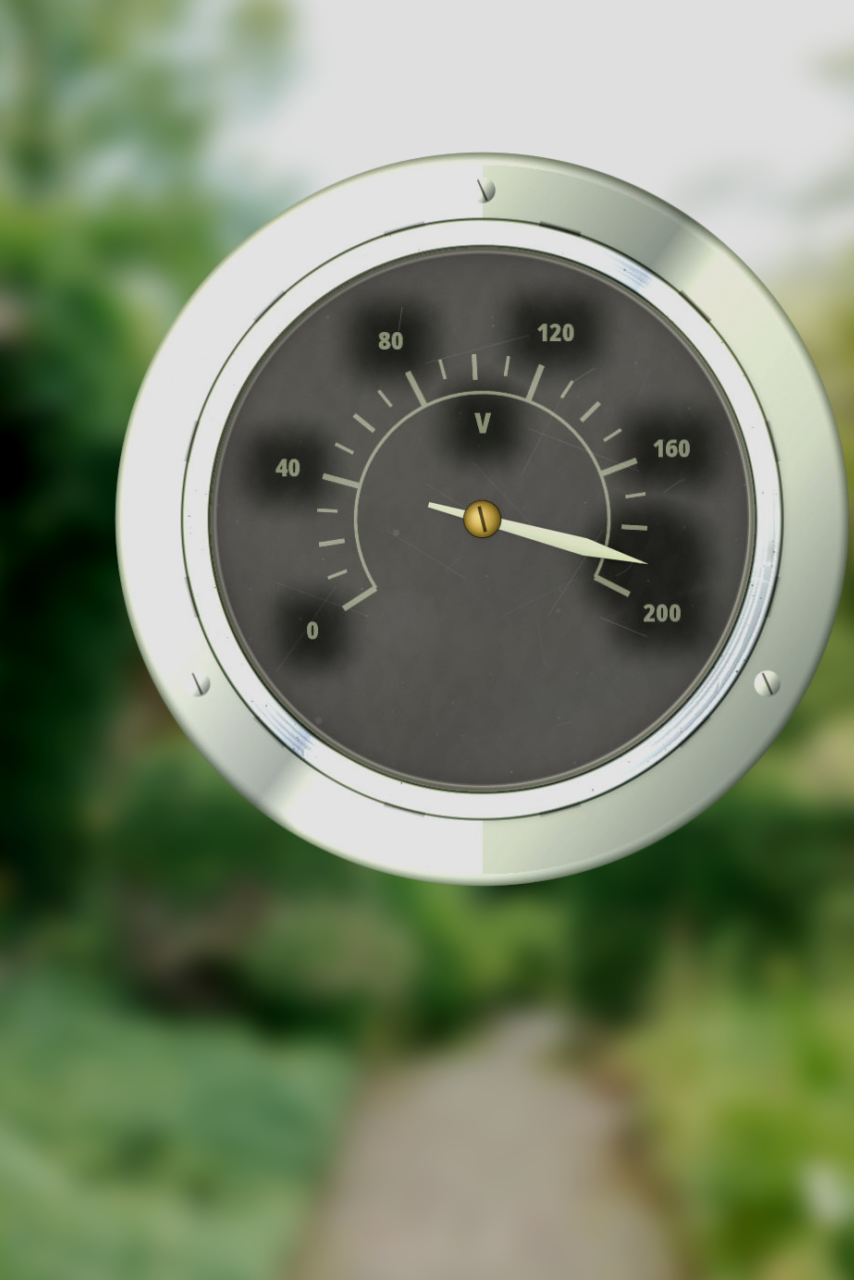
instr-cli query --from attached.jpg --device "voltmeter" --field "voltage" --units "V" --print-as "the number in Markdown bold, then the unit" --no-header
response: **190** V
